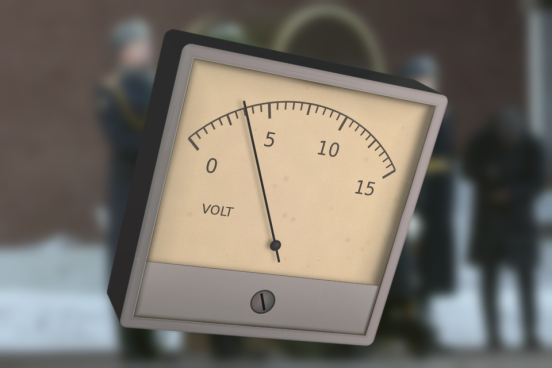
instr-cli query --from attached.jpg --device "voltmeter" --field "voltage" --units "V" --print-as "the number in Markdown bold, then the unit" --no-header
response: **3.5** V
